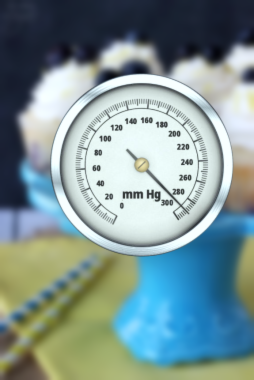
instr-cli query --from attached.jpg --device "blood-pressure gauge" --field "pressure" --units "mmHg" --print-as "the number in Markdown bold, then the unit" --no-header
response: **290** mmHg
